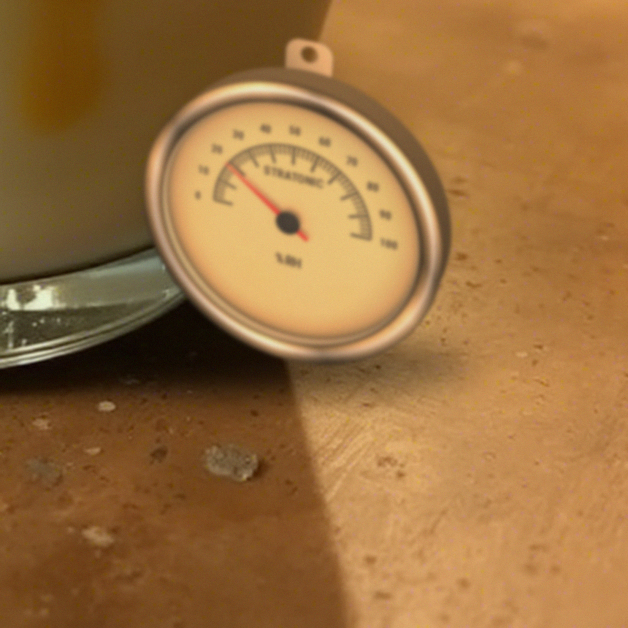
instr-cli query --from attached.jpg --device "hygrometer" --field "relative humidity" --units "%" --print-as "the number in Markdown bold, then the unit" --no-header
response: **20** %
